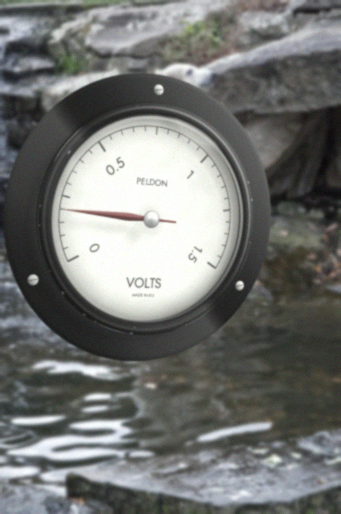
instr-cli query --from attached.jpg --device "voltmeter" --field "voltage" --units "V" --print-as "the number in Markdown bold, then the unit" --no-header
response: **0.2** V
